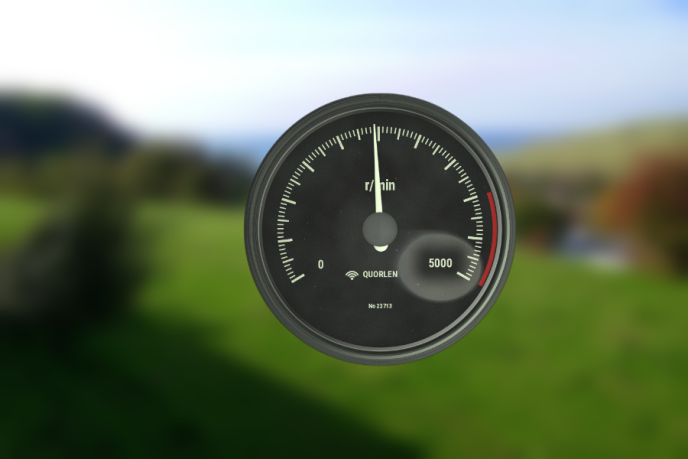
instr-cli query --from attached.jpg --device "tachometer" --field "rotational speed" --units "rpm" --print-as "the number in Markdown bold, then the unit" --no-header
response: **2450** rpm
